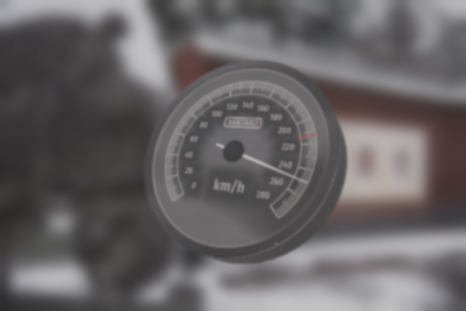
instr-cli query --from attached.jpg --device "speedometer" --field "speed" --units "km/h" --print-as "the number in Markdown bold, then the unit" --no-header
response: **250** km/h
